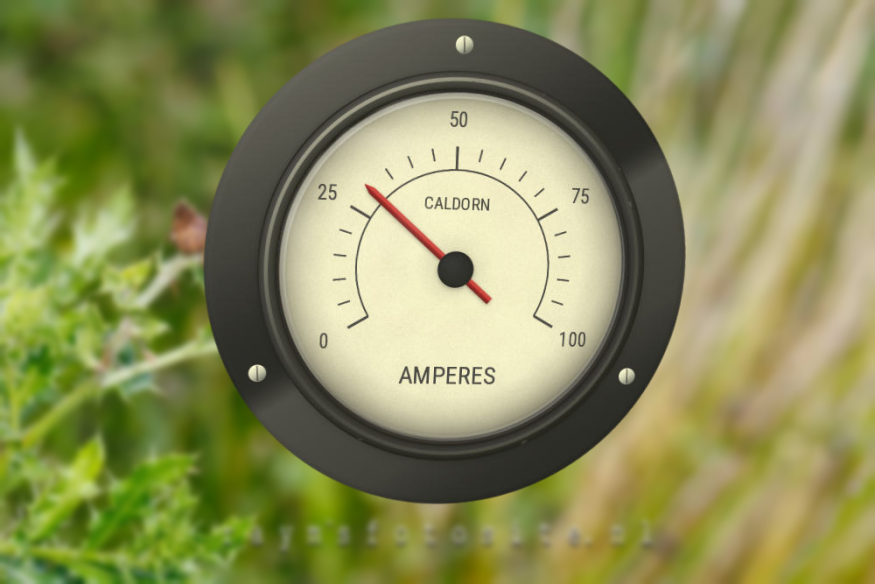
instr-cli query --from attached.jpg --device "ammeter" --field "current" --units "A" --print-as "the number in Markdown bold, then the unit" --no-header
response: **30** A
